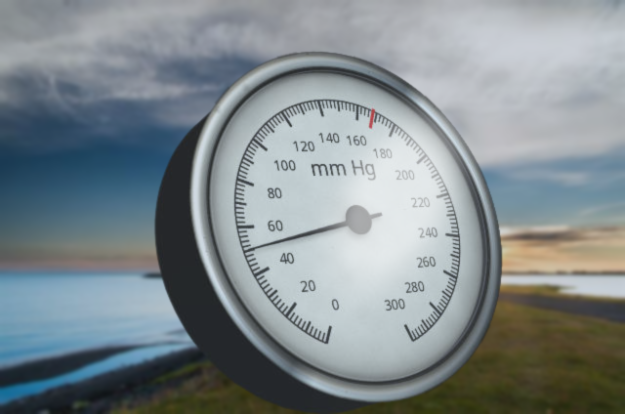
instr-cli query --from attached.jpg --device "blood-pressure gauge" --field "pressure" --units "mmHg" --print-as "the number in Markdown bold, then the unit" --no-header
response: **50** mmHg
